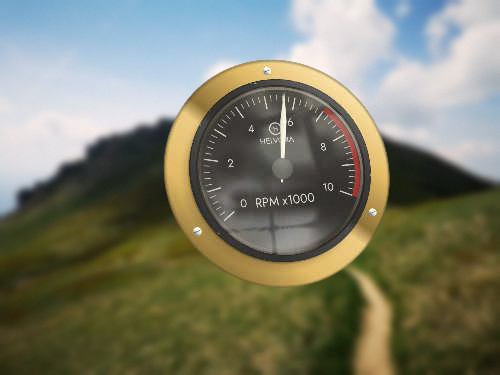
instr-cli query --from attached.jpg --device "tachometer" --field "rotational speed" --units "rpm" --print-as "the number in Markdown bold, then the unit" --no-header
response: **5600** rpm
